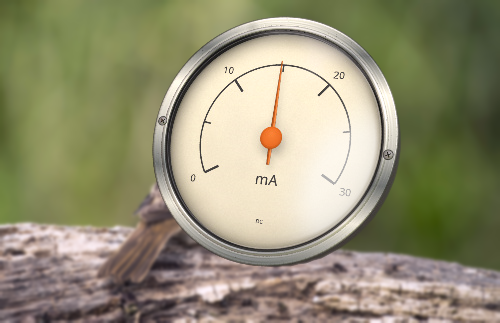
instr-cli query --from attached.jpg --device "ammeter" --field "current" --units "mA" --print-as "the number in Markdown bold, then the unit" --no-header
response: **15** mA
